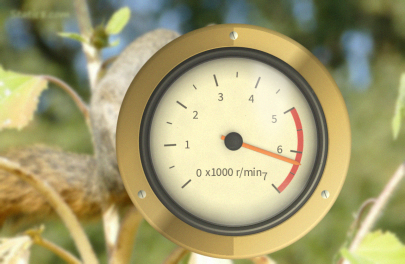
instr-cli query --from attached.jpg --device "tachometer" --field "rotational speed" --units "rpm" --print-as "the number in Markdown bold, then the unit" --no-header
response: **6250** rpm
